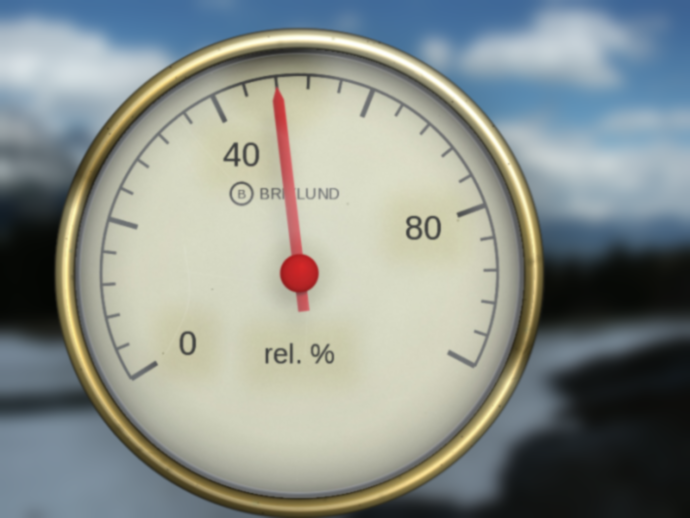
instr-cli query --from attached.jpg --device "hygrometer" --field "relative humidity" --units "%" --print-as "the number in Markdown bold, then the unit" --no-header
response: **48** %
